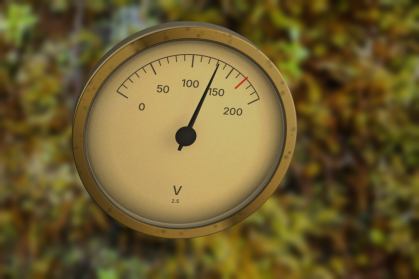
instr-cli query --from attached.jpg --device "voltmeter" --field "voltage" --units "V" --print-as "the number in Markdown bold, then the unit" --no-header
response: **130** V
